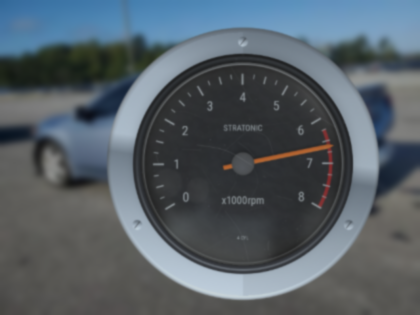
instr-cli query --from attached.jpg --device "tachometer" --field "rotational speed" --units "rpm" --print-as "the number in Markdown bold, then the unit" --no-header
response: **6625** rpm
